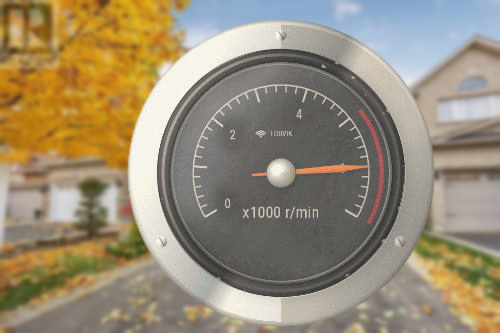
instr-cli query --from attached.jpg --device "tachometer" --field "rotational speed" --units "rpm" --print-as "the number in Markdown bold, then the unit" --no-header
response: **6000** rpm
